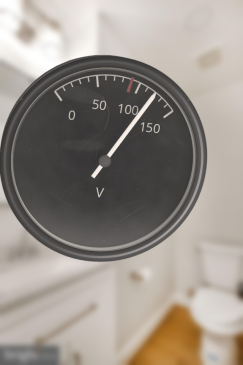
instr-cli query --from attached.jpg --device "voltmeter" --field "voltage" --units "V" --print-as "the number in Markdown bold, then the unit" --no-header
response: **120** V
